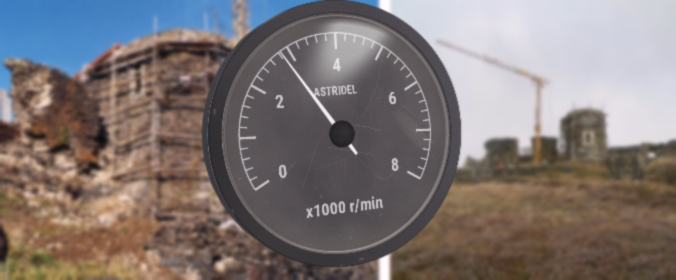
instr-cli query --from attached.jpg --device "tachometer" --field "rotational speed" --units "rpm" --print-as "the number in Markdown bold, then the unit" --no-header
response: **2800** rpm
